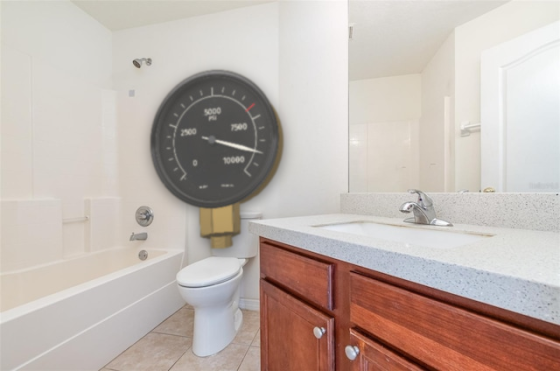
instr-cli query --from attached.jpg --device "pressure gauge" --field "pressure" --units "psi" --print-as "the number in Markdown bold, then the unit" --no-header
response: **9000** psi
